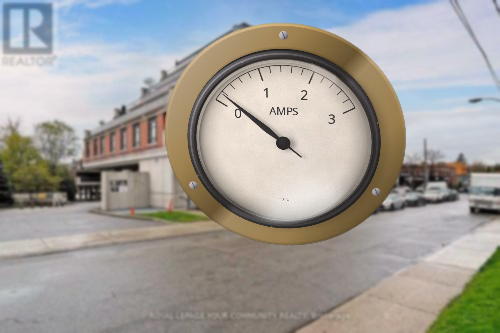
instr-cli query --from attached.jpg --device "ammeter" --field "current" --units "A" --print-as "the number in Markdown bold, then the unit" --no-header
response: **0.2** A
